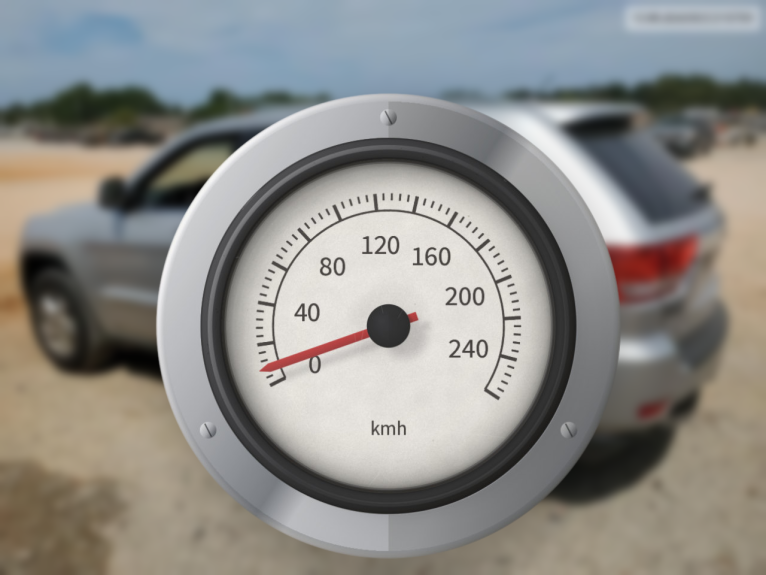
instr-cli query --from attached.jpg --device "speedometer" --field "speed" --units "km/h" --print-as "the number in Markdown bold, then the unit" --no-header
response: **8** km/h
